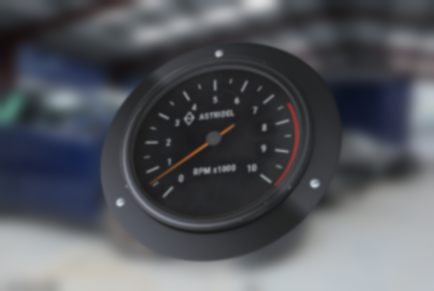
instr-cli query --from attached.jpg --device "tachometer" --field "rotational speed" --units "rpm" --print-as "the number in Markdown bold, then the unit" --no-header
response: **500** rpm
